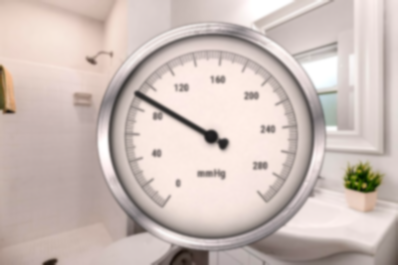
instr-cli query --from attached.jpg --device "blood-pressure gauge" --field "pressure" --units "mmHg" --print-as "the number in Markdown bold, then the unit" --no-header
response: **90** mmHg
